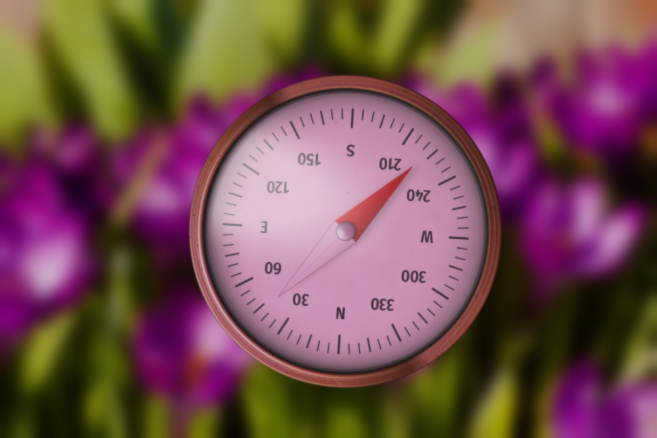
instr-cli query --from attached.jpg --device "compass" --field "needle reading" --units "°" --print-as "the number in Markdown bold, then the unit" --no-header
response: **222.5** °
